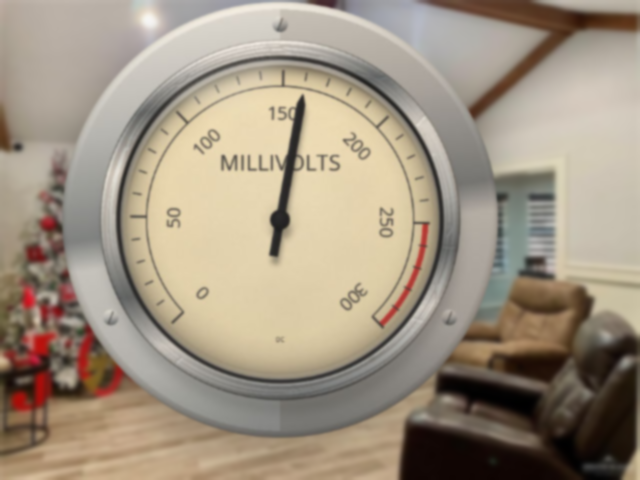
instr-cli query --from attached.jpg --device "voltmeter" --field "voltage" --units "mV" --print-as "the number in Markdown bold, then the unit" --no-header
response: **160** mV
